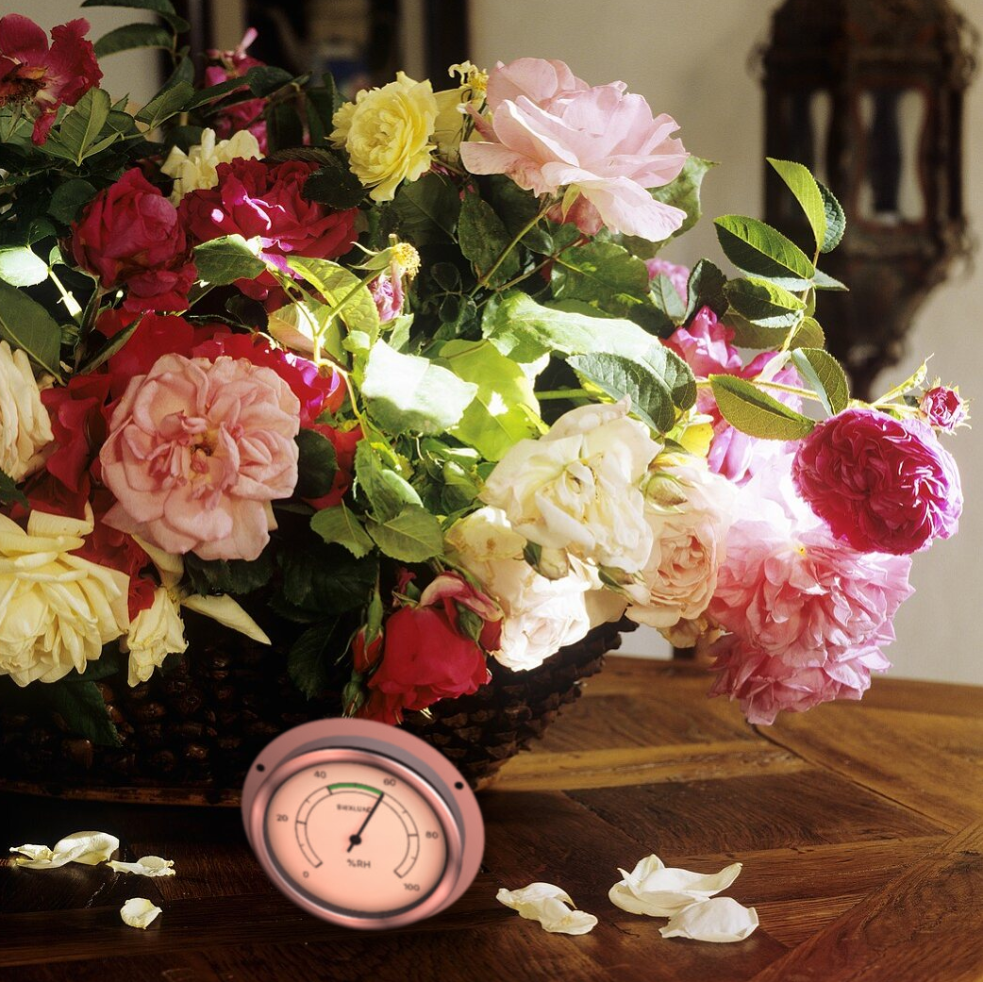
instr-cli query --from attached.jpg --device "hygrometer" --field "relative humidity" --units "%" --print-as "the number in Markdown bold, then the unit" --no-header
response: **60** %
